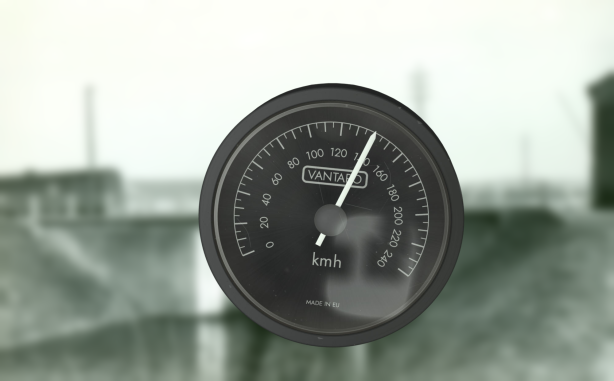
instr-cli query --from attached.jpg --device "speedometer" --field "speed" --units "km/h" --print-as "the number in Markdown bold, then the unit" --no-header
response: **140** km/h
